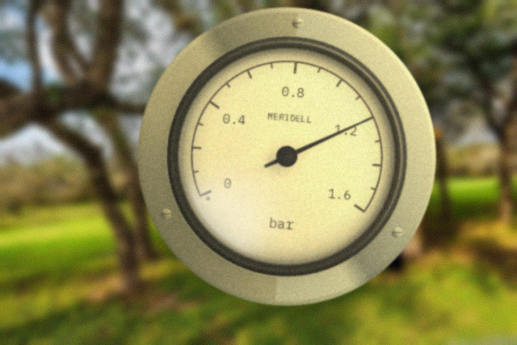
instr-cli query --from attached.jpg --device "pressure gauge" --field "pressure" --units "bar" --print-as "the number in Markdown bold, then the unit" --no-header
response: **1.2** bar
